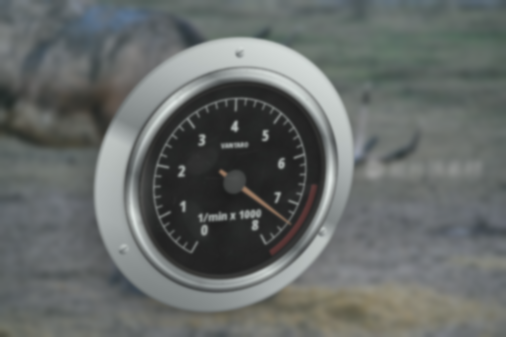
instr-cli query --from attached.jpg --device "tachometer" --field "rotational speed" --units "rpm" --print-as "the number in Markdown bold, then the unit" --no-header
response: **7400** rpm
